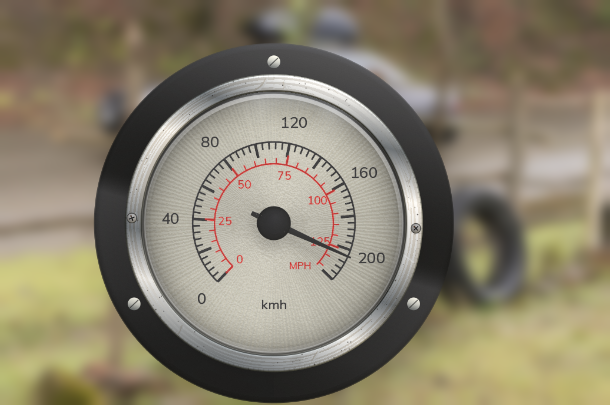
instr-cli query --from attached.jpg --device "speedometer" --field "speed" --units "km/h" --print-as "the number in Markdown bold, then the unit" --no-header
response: **204** km/h
